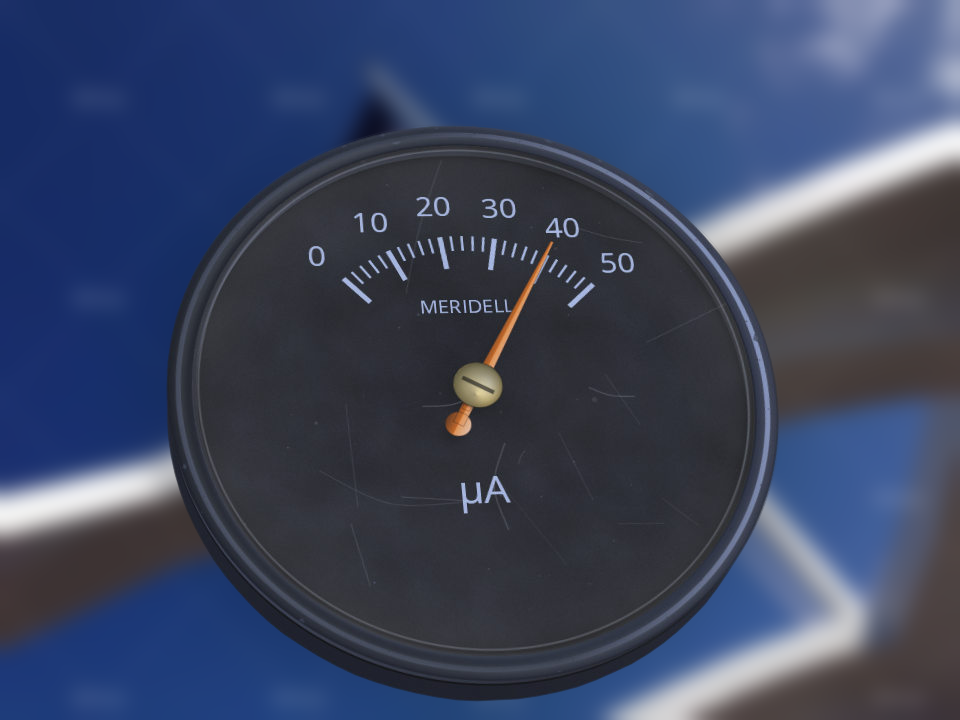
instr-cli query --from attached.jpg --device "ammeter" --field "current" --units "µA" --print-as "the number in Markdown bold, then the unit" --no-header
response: **40** µA
